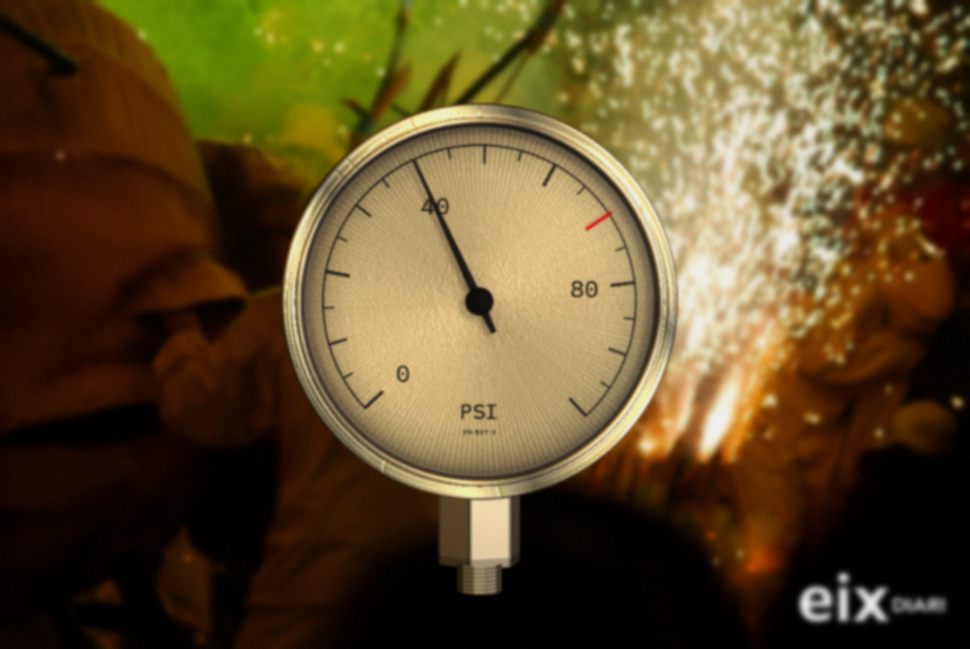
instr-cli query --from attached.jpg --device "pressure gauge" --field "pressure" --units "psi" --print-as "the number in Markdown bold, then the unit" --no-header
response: **40** psi
